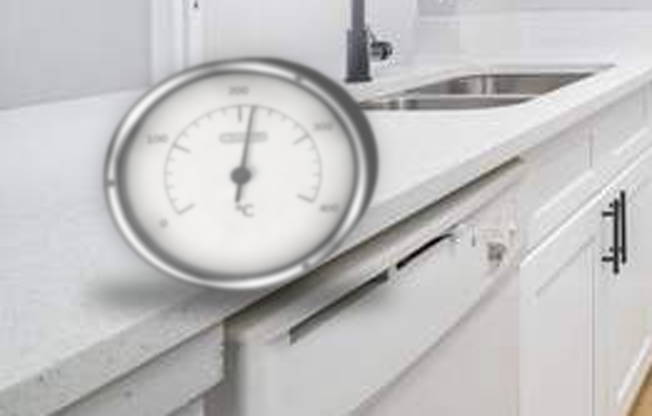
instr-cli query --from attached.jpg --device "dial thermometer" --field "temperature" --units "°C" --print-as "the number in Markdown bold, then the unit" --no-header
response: **220** °C
